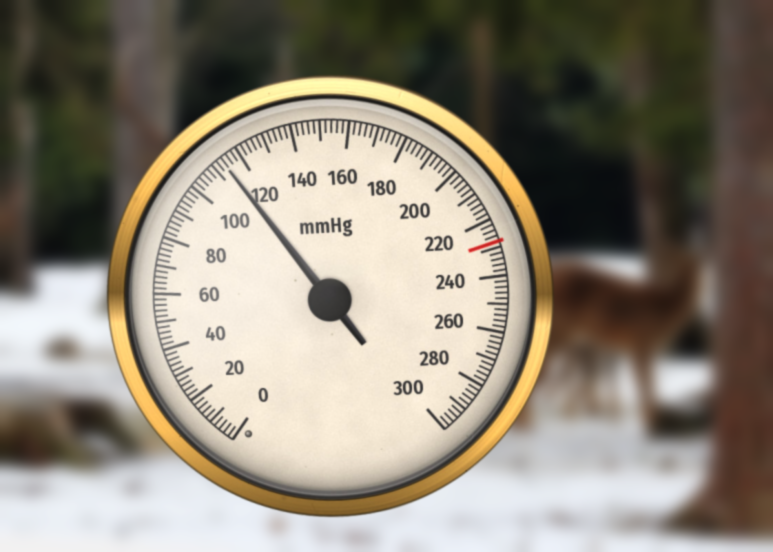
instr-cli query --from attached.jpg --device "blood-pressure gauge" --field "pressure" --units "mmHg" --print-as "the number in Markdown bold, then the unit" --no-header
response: **114** mmHg
